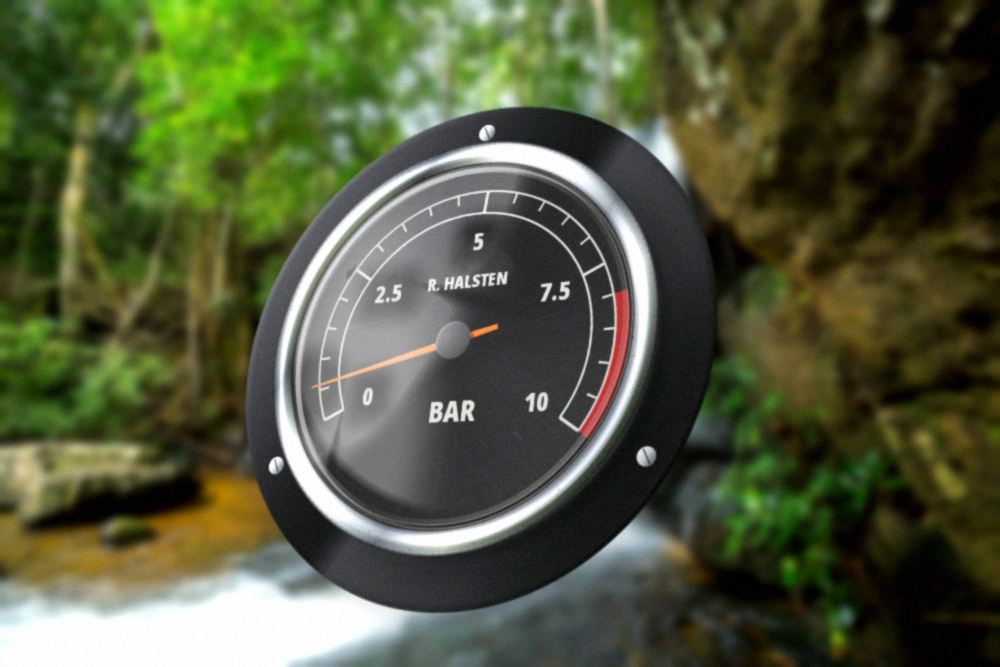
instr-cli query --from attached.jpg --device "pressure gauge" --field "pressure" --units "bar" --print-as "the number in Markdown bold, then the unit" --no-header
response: **0.5** bar
